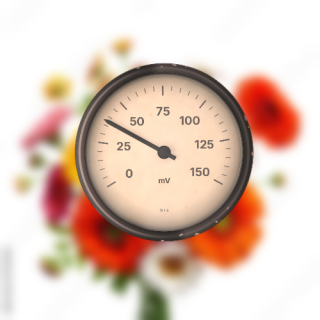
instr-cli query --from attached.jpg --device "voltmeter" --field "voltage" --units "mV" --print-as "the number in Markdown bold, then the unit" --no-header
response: **37.5** mV
